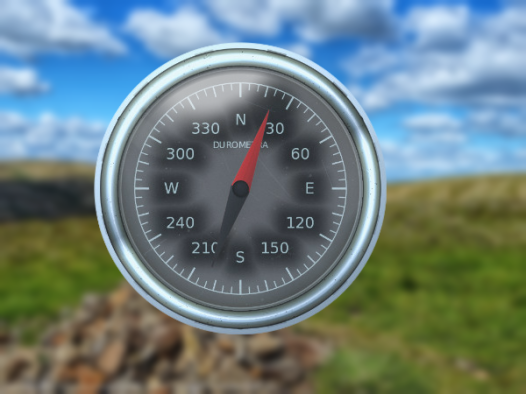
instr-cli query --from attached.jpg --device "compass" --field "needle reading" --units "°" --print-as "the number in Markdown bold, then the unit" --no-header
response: **20** °
